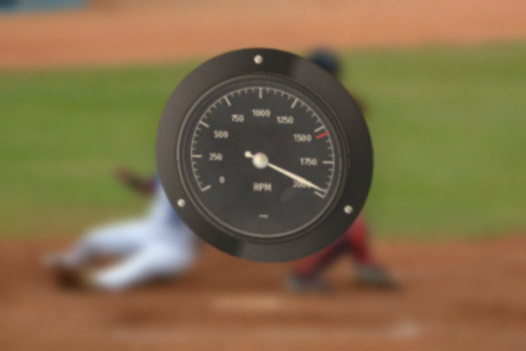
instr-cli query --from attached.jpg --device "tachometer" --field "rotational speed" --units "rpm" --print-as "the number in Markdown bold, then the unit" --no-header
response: **1950** rpm
